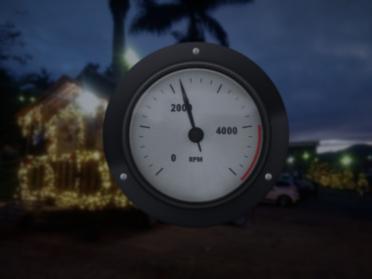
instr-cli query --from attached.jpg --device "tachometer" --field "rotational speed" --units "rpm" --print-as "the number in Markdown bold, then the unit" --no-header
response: **2200** rpm
